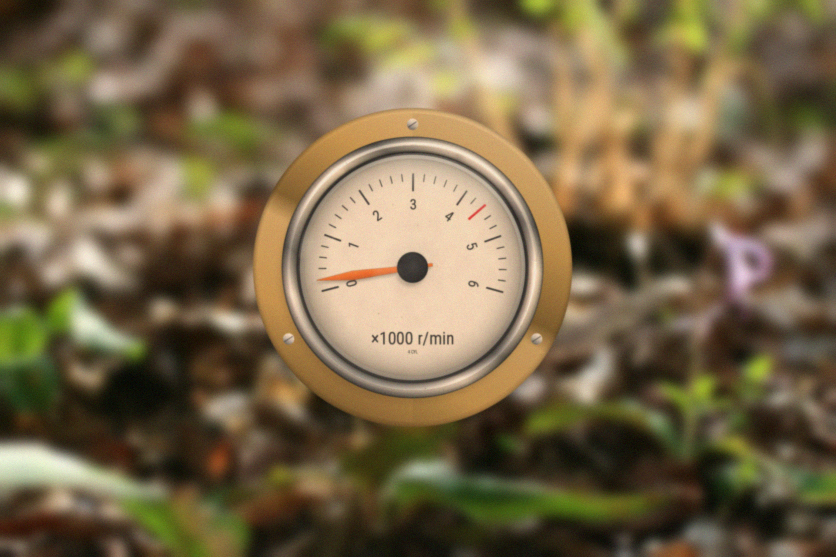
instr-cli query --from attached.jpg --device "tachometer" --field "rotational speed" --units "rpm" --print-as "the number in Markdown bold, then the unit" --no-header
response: **200** rpm
